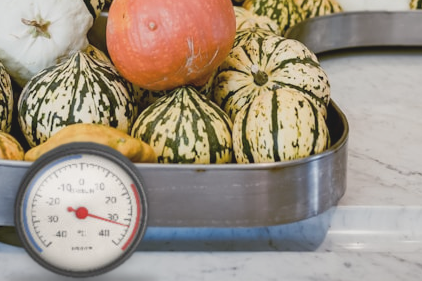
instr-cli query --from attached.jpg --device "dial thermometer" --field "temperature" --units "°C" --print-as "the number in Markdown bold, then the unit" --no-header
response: **32** °C
